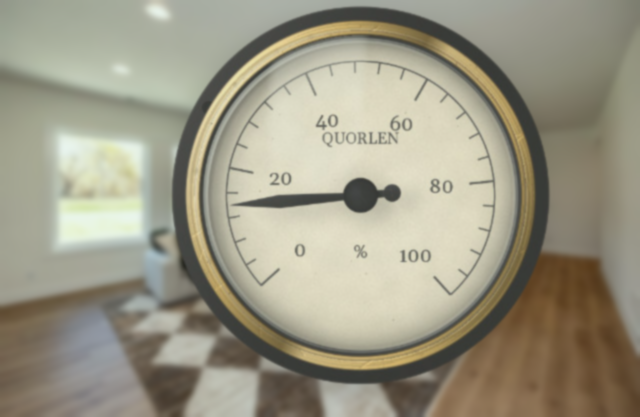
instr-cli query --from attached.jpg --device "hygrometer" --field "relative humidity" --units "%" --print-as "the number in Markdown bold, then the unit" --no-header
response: **14** %
